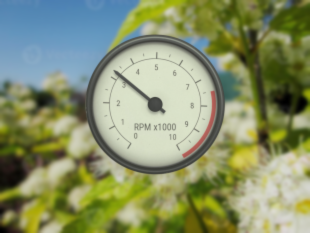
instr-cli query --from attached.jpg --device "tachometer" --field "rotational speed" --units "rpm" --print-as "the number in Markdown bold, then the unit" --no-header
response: **3250** rpm
